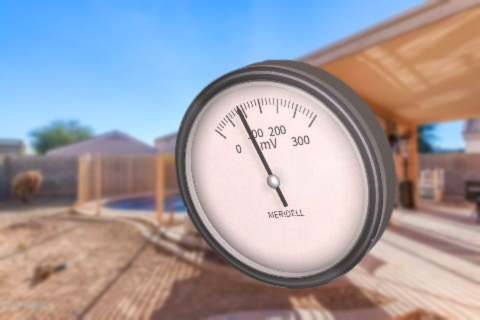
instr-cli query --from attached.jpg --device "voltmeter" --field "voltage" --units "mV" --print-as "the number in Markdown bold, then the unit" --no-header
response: **100** mV
